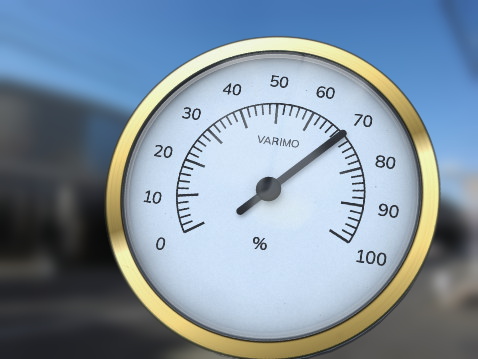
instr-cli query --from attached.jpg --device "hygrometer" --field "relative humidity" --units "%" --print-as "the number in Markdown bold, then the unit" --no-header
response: **70** %
